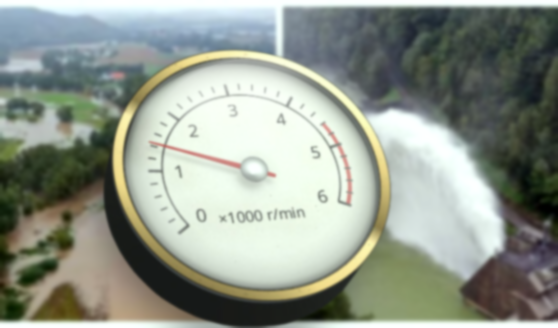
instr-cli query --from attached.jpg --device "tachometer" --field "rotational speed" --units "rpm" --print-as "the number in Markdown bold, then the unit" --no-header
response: **1400** rpm
